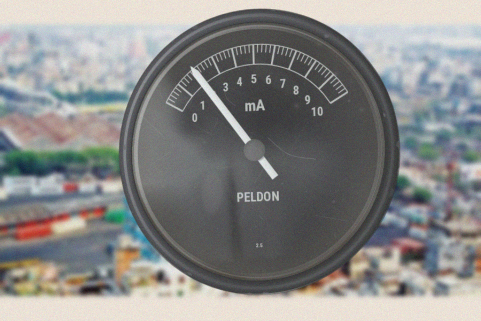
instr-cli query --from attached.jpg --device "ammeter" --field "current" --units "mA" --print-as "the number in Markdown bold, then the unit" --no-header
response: **2** mA
